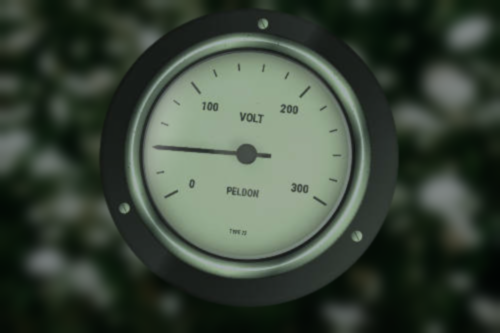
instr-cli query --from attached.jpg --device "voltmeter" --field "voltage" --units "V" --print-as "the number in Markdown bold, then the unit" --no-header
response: **40** V
